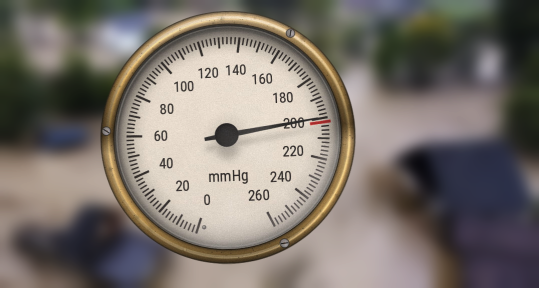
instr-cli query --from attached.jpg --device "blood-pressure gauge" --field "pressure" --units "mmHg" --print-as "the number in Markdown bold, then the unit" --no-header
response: **200** mmHg
